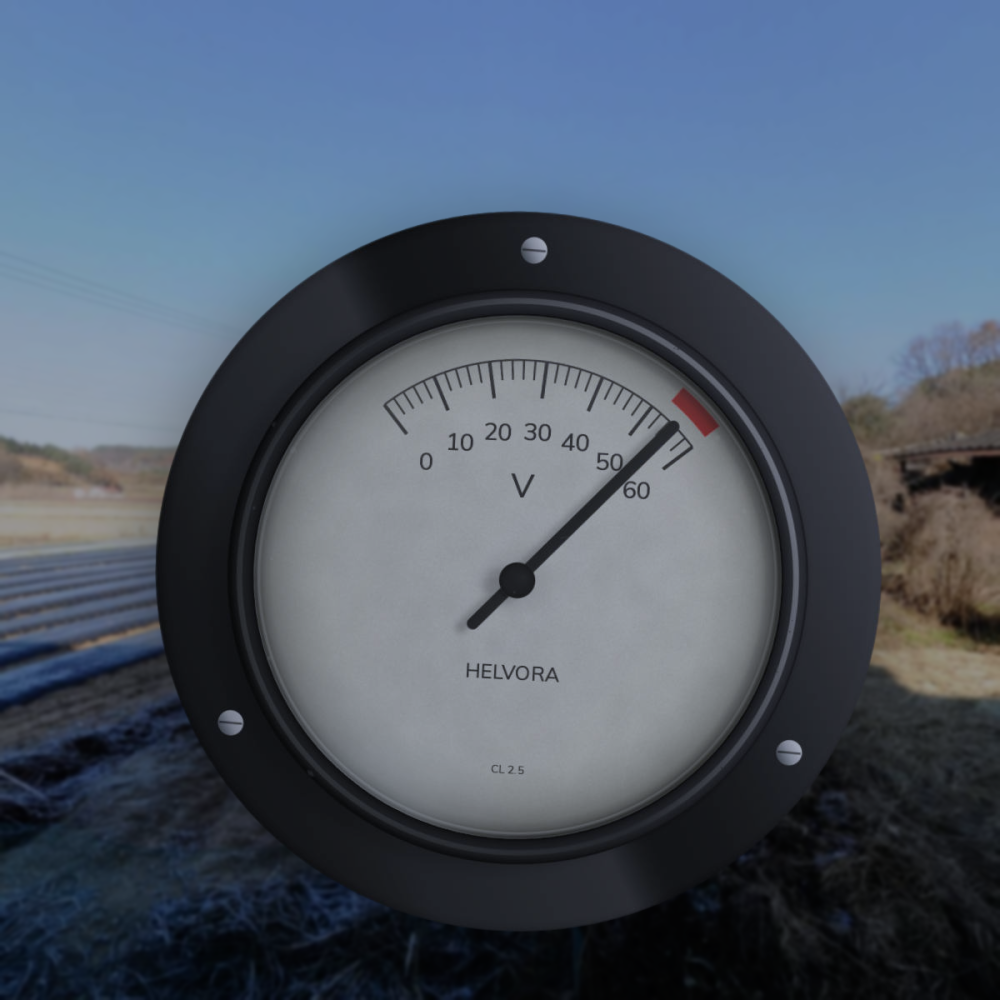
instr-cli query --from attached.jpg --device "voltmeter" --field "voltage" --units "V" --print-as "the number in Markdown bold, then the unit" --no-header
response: **55** V
